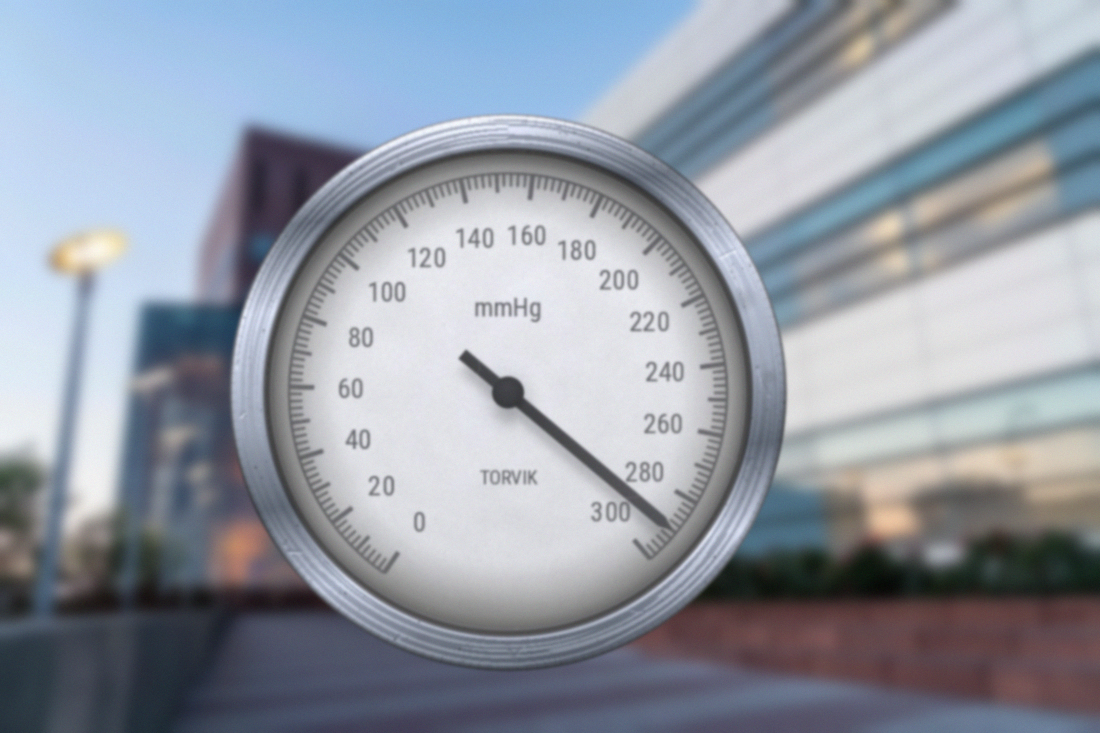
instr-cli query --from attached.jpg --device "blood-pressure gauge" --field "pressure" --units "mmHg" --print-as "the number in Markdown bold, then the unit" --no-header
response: **290** mmHg
